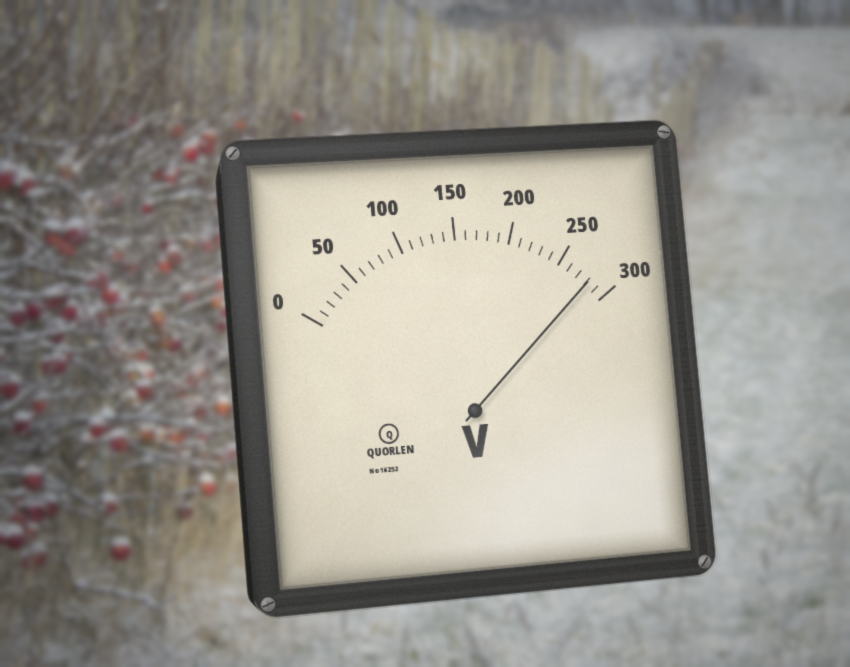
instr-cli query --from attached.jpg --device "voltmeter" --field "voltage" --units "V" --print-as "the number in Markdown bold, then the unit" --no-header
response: **280** V
